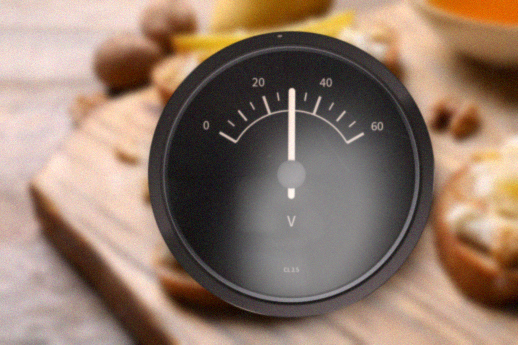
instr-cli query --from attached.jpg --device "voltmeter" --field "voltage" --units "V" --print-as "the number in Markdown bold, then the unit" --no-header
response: **30** V
